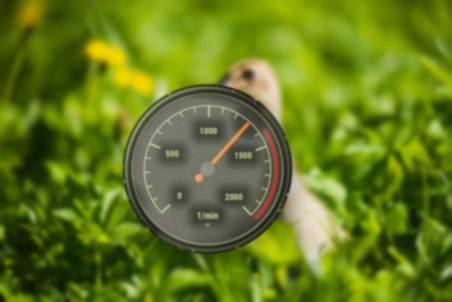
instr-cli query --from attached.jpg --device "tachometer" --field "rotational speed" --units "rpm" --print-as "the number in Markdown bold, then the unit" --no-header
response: **1300** rpm
